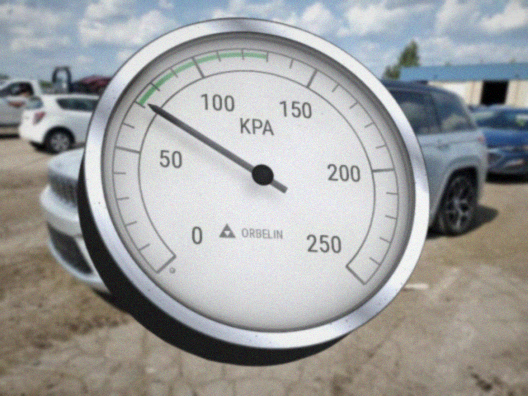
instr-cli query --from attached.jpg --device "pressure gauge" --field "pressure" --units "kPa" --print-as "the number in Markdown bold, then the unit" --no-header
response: **70** kPa
